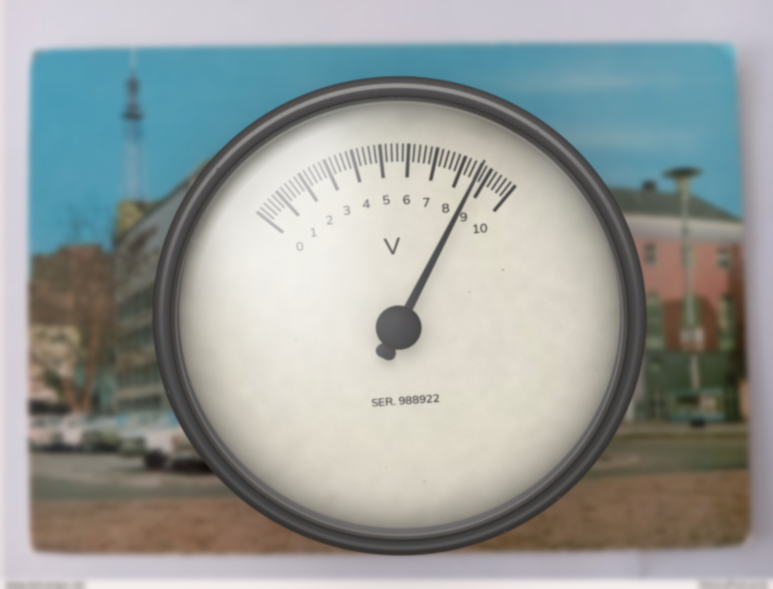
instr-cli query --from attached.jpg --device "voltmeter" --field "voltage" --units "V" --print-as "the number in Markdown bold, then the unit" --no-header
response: **8.6** V
